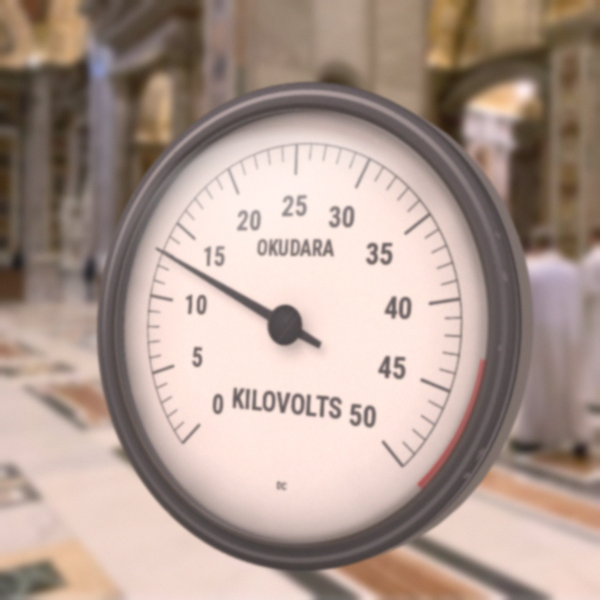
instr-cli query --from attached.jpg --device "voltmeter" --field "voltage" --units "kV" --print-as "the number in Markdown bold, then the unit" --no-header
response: **13** kV
